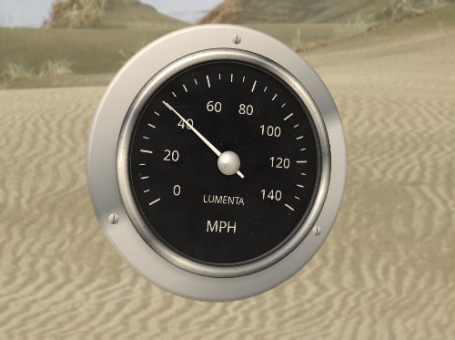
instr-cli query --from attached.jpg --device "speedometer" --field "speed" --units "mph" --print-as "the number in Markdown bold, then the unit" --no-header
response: **40** mph
